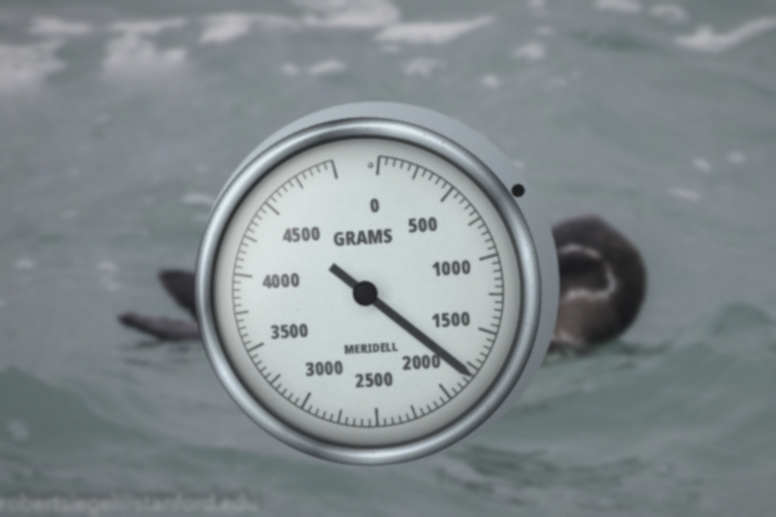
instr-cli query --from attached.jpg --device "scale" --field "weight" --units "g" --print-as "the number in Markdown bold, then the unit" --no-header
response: **1800** g
